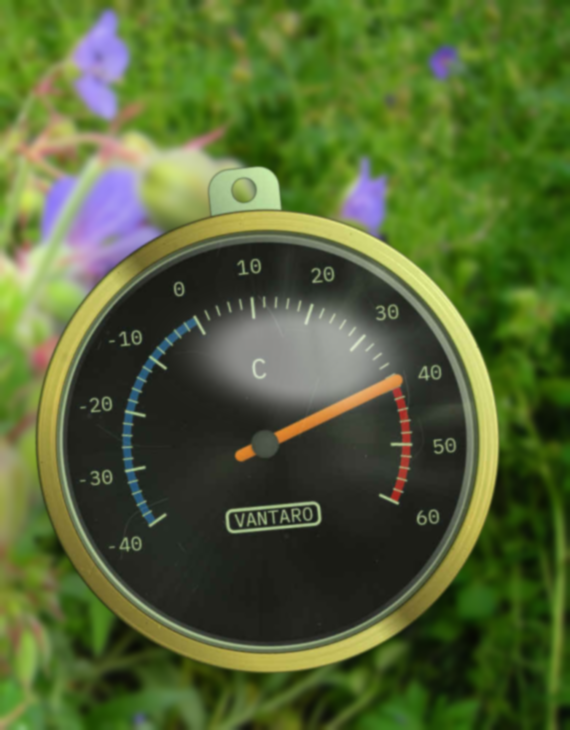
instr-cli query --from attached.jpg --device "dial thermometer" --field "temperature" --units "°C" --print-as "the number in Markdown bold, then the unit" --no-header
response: **39** °C
